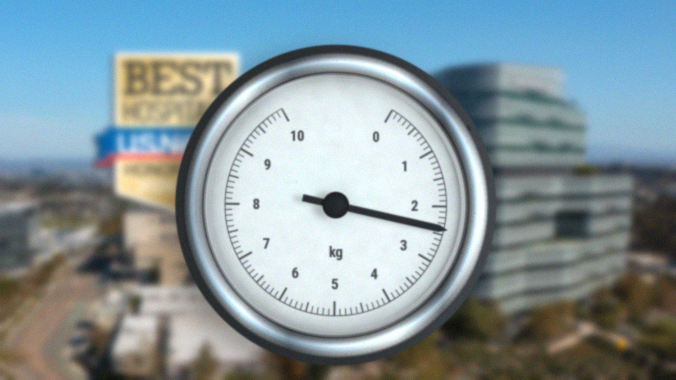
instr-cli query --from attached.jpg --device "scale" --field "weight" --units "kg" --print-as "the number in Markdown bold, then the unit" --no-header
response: **2.4** kg
